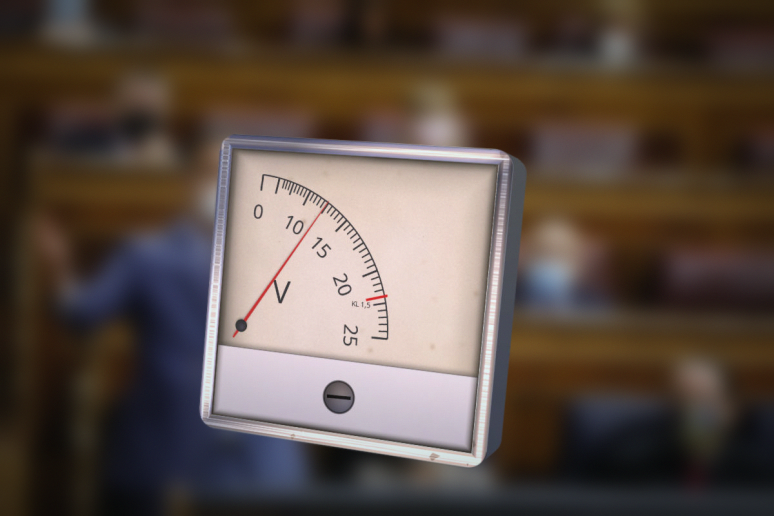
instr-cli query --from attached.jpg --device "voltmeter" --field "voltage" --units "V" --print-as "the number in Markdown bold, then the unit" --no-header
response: **12.5** V
